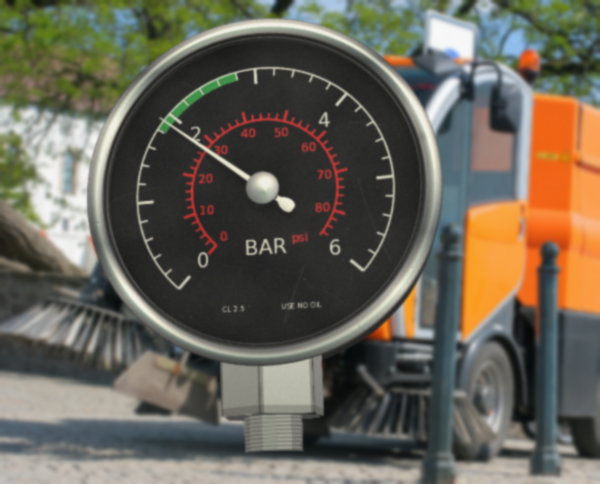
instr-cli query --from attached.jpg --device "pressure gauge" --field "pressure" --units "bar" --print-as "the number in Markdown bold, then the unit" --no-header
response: **1.9** bar
